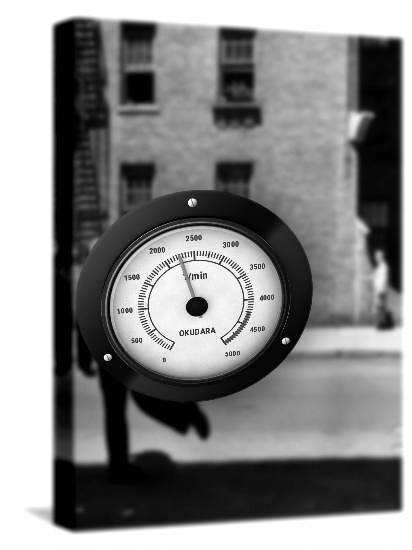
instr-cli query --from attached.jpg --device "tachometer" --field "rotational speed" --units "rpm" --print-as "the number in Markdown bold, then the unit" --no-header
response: **2250** rpm
